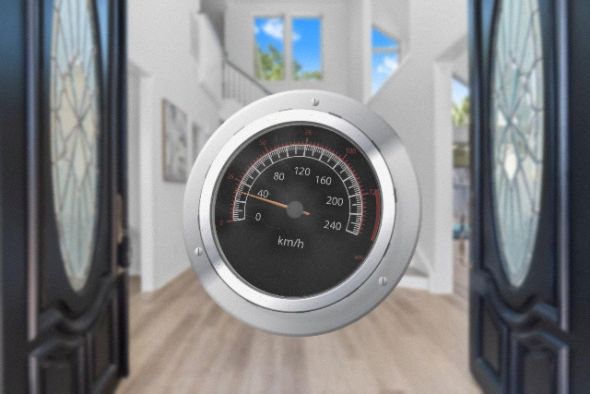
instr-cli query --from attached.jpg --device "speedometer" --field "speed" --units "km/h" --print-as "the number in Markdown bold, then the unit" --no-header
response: **30** km/h
